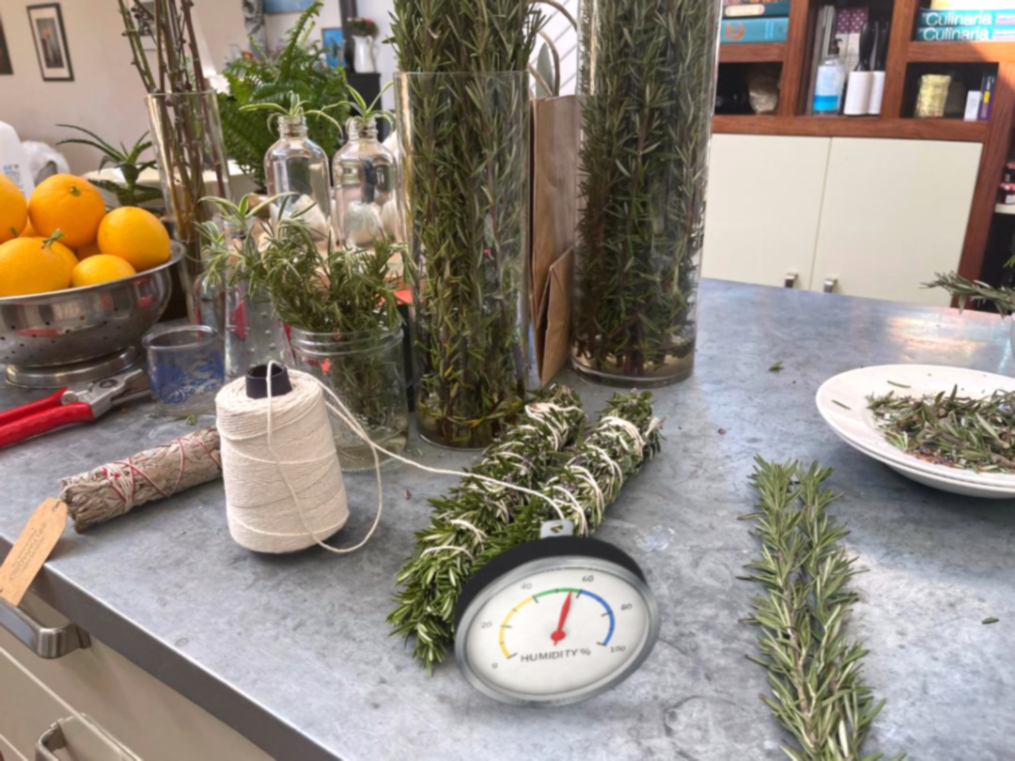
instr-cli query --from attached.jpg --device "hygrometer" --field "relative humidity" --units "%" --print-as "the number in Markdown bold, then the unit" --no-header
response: **55** %
